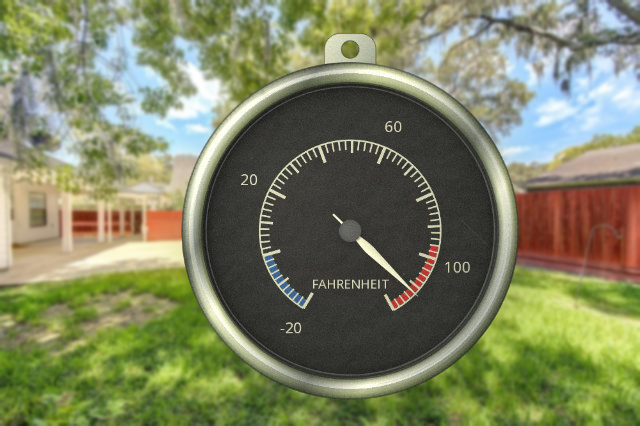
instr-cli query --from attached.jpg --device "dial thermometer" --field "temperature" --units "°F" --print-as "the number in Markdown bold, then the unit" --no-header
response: **112** °F
